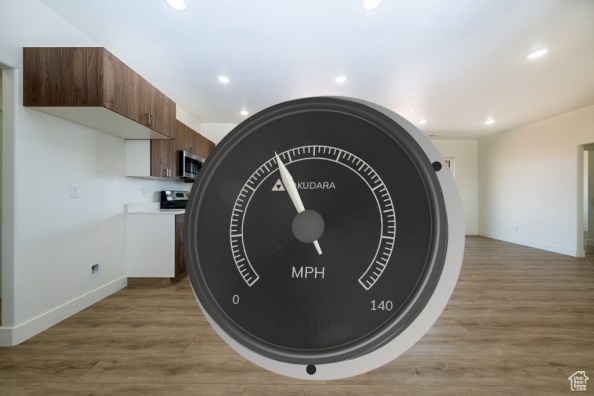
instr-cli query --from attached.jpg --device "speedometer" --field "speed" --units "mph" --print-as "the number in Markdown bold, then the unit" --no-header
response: **56** mph
